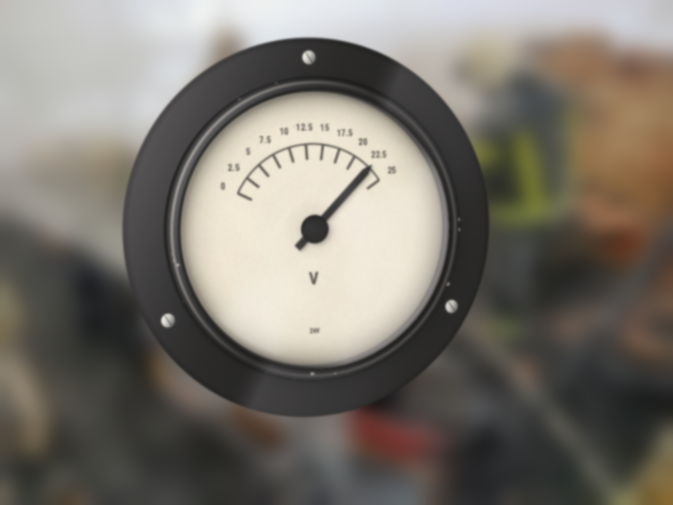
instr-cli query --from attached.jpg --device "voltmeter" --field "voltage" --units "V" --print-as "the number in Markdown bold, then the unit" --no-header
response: **22.5** V
